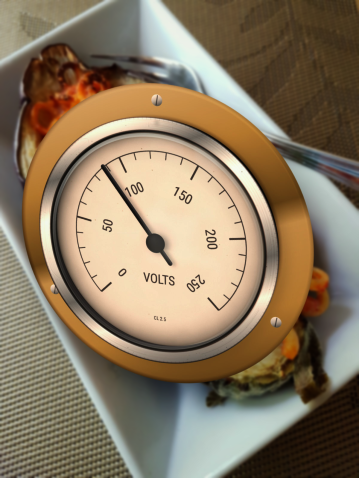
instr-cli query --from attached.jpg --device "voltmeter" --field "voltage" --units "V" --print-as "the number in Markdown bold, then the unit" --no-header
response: **90** V
